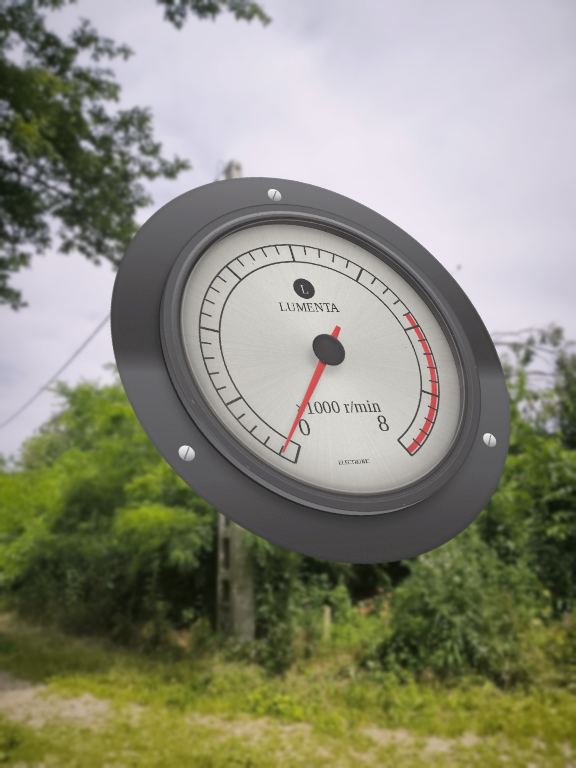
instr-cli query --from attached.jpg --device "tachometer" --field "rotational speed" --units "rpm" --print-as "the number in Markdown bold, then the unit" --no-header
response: **200** rpm
